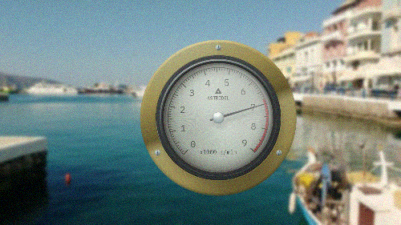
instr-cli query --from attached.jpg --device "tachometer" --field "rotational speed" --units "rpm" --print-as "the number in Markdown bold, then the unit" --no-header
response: **7000** rpm
